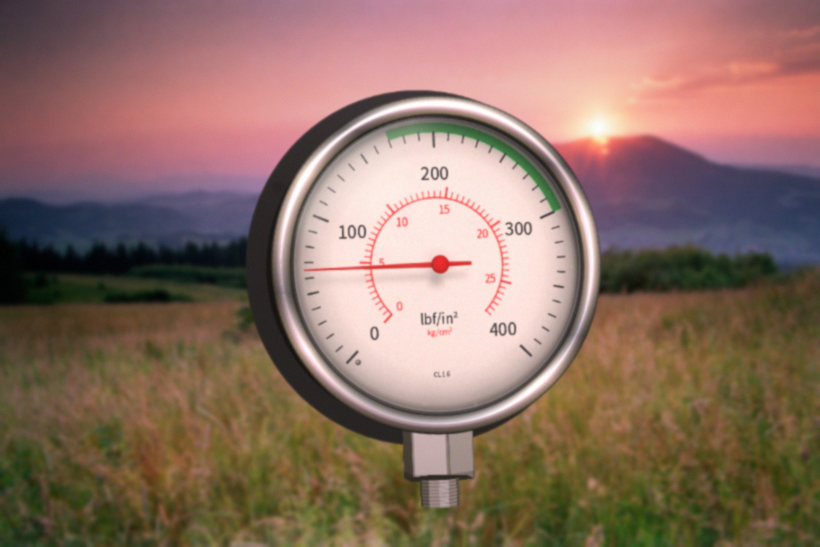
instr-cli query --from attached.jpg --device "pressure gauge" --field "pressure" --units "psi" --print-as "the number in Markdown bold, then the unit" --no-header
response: **65** psi
